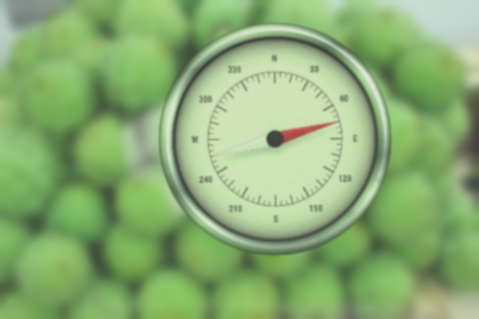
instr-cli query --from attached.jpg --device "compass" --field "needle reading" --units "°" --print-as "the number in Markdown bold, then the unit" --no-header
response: **75** °
